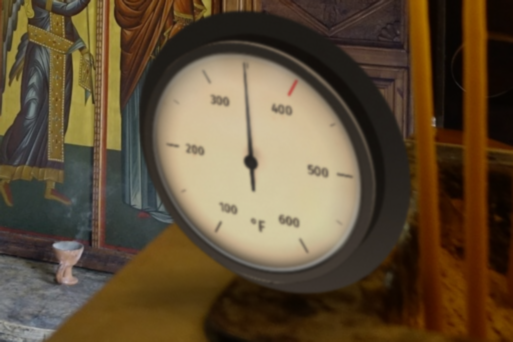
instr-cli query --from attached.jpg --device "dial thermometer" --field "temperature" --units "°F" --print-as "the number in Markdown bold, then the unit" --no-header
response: **350** °F
